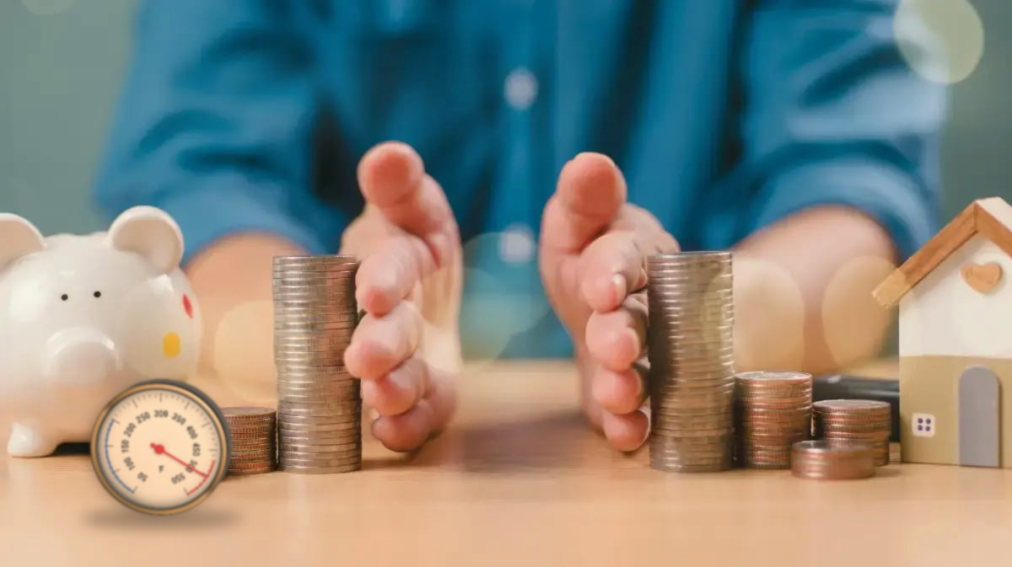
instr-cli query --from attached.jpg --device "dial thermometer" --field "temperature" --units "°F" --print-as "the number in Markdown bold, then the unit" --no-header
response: **500** °F
